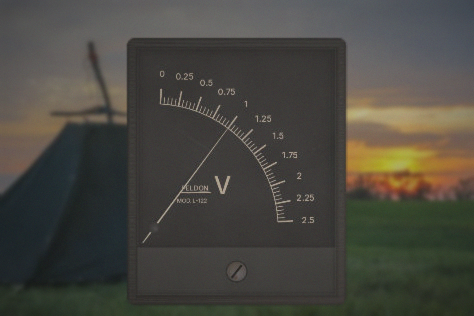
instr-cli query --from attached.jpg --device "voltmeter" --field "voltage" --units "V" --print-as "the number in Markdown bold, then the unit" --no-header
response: **1** V
